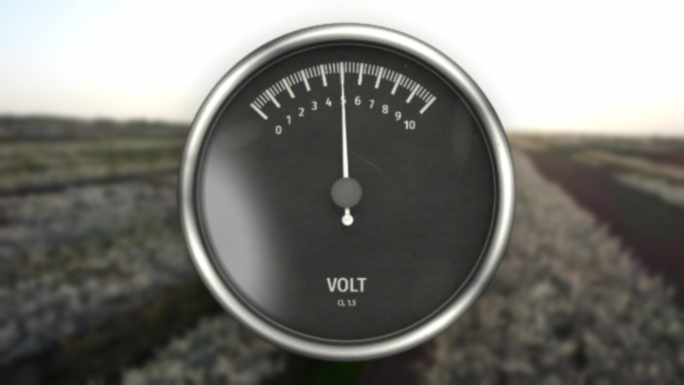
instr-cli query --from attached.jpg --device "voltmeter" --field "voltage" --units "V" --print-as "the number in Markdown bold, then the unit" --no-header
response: **5** V
